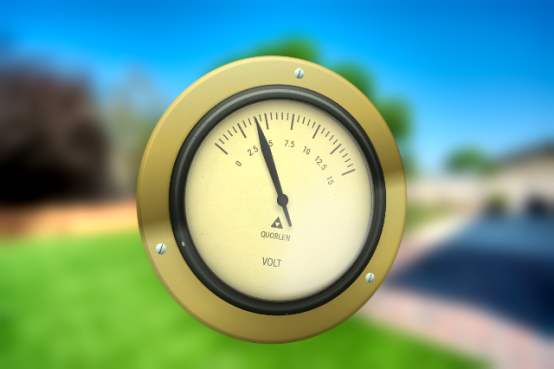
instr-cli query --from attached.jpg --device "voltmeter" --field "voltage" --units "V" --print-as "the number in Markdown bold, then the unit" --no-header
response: **4** V
